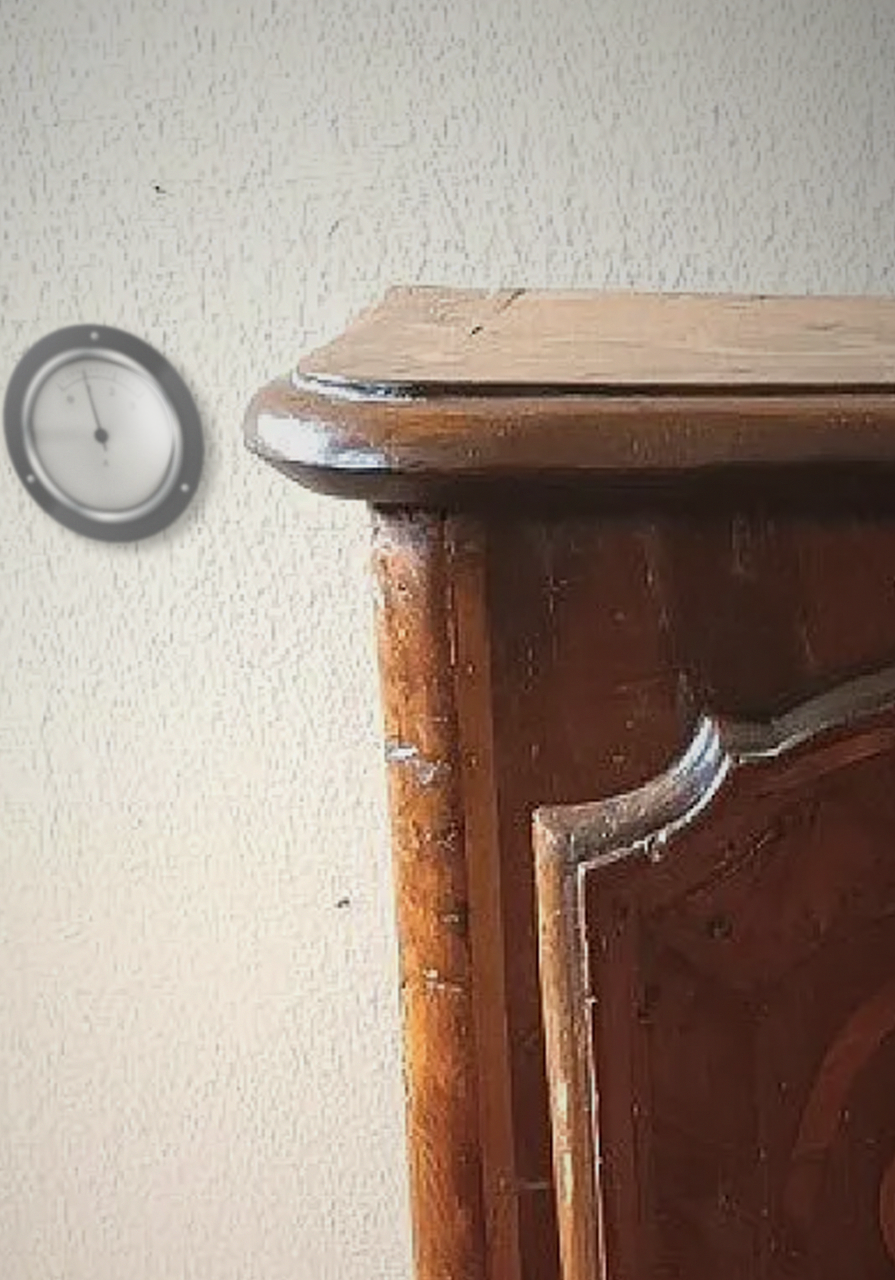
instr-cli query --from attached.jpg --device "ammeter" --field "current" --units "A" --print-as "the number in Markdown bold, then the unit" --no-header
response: **1** A
